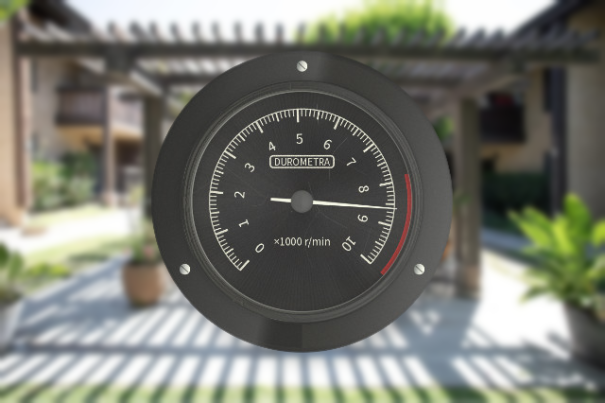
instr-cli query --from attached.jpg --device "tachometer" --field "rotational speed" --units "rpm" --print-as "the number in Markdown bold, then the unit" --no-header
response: **8600** rpm
